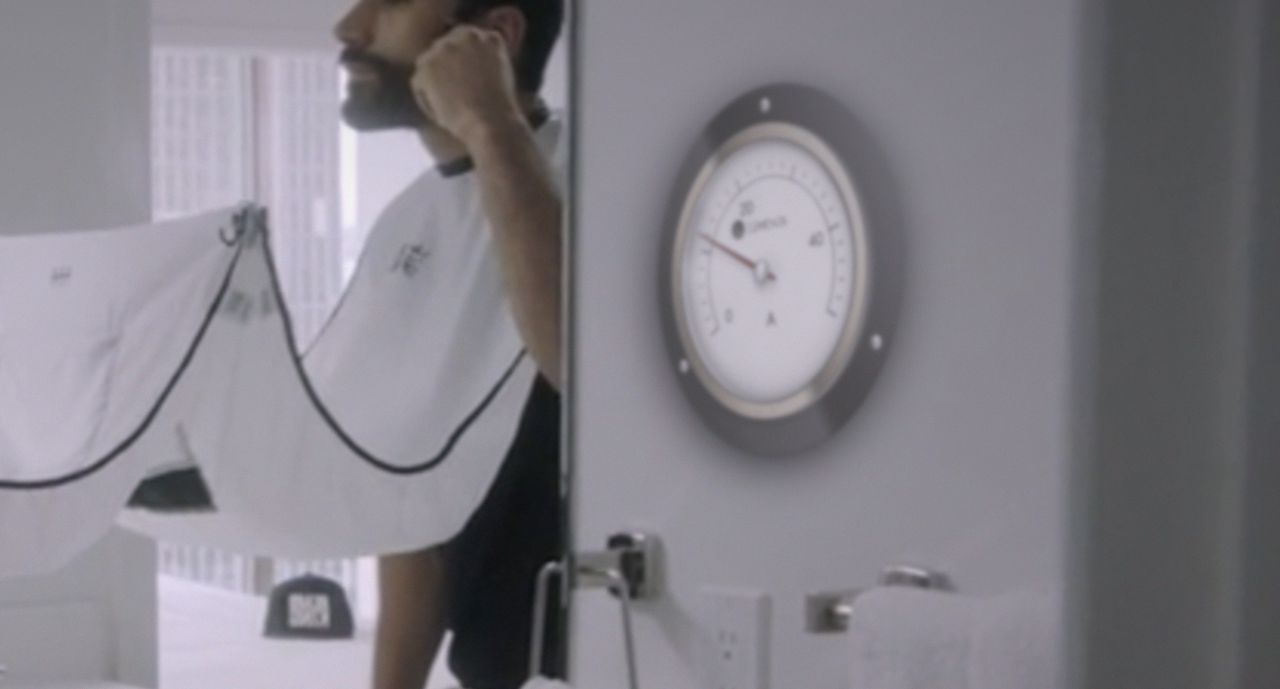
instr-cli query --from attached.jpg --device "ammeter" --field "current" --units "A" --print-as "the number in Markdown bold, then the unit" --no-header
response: **12** A
